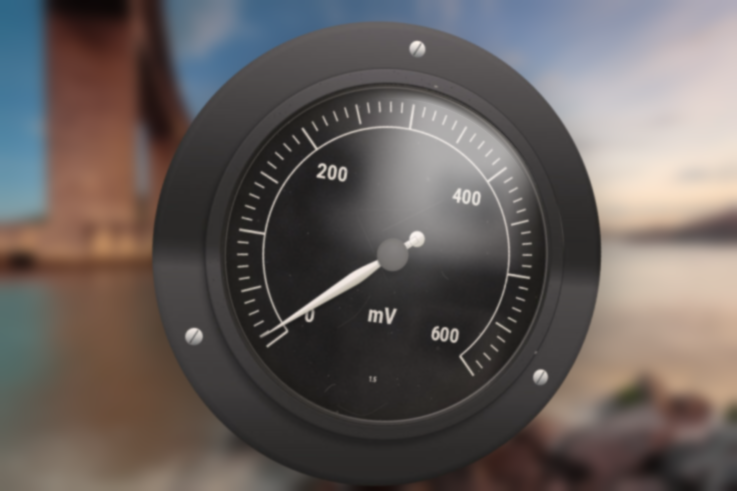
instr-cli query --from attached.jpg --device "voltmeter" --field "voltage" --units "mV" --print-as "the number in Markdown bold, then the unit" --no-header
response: **10** mV
